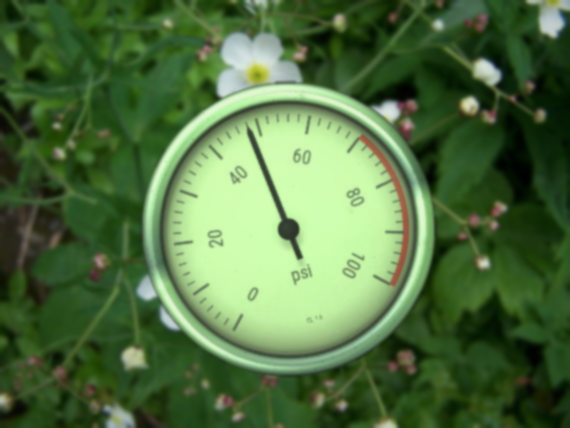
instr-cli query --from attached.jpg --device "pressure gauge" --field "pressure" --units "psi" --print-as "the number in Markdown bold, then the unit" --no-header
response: **48** psi
